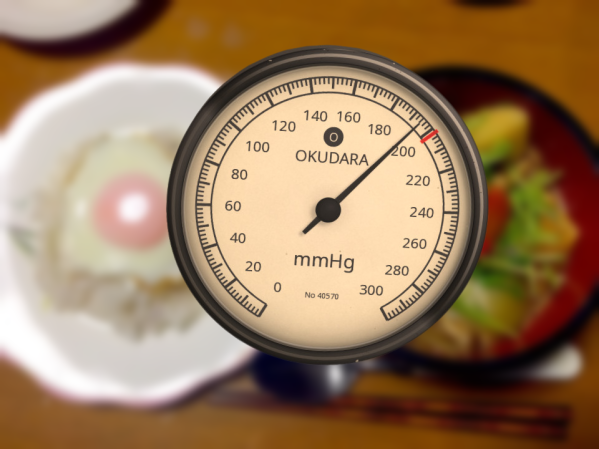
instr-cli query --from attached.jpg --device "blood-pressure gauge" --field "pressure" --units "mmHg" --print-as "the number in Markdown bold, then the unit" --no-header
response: **194** mmHg
